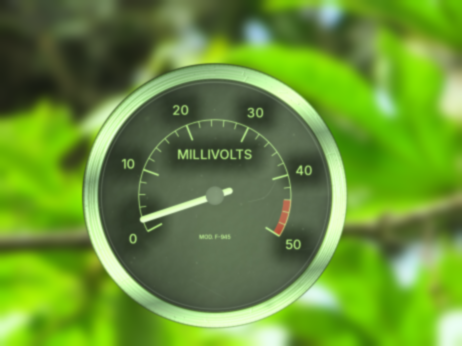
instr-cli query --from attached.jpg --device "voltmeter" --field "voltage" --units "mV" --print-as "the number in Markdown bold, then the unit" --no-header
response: **2** mV
